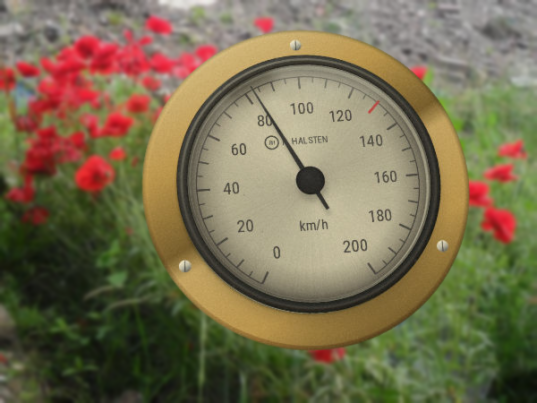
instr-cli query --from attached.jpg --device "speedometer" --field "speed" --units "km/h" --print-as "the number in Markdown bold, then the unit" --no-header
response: **82.5** km/h
